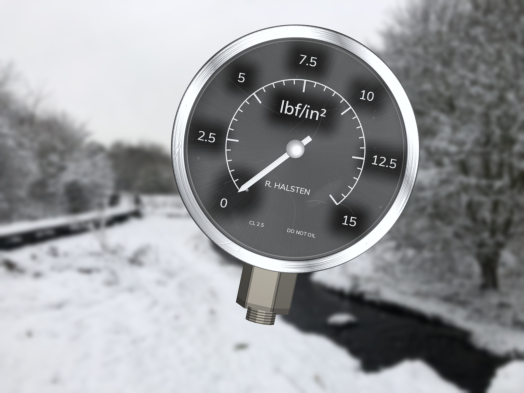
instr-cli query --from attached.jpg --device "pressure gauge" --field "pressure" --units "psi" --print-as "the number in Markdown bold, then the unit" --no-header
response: **0** psi
